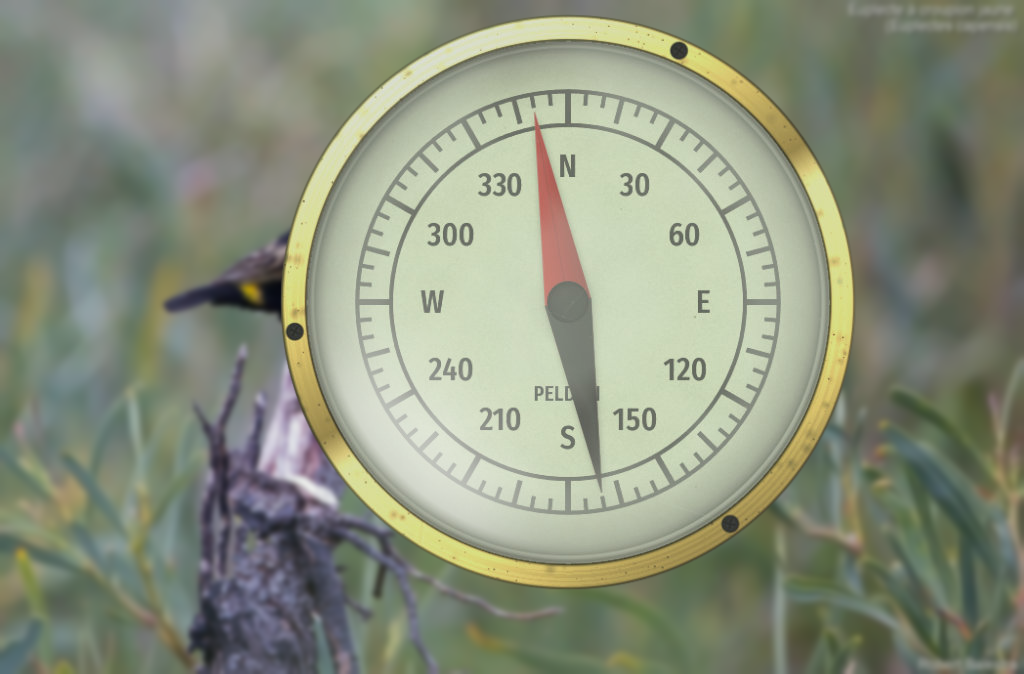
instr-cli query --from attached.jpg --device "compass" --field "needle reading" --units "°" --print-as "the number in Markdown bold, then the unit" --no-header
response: **350** °
